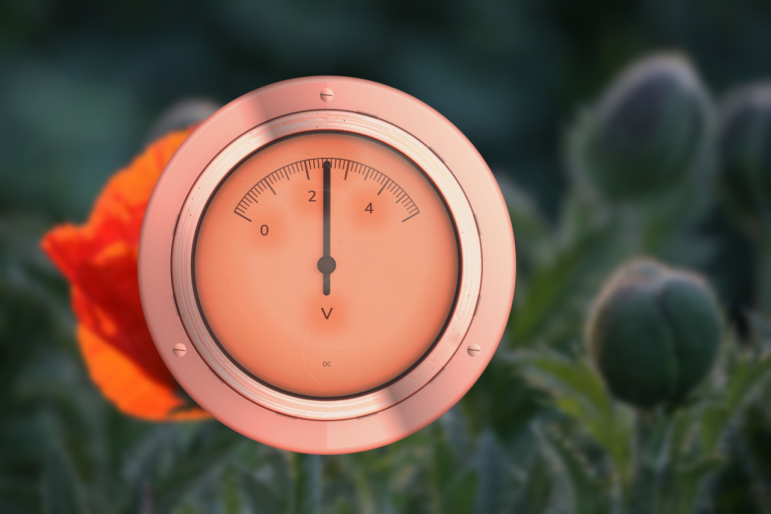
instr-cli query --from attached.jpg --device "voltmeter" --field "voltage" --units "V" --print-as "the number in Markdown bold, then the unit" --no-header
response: **2.5** V
